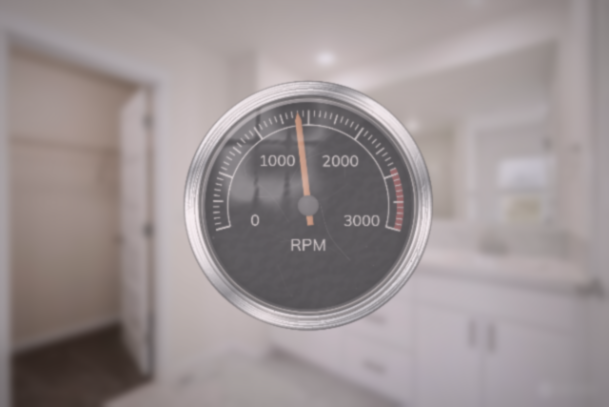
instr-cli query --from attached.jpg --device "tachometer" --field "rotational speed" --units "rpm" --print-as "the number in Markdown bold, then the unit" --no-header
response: **1400** rpm
